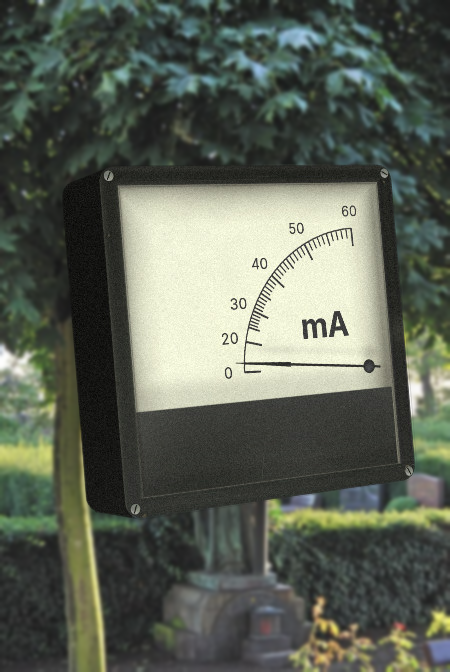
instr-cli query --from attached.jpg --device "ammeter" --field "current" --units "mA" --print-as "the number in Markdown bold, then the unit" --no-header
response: **10** mA
